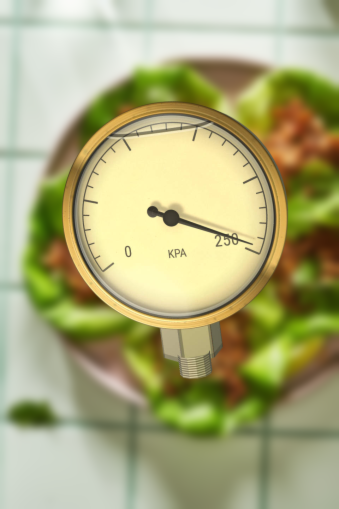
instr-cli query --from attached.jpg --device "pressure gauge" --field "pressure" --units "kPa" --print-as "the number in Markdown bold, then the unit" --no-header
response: **245** kPa
